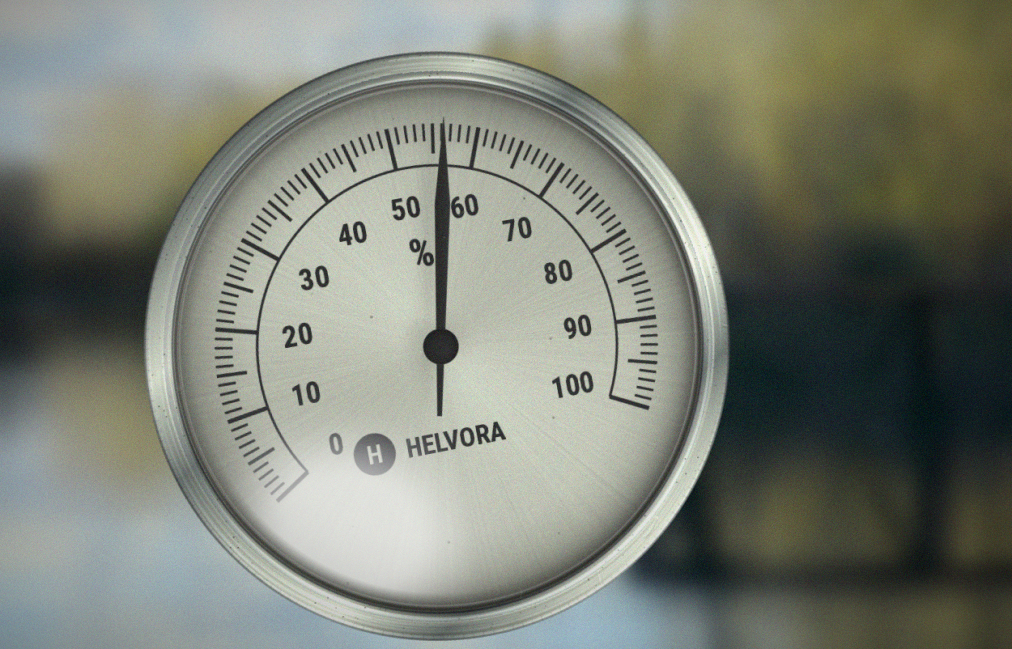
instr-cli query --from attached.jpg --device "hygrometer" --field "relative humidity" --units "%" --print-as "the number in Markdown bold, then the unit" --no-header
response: **56** %
